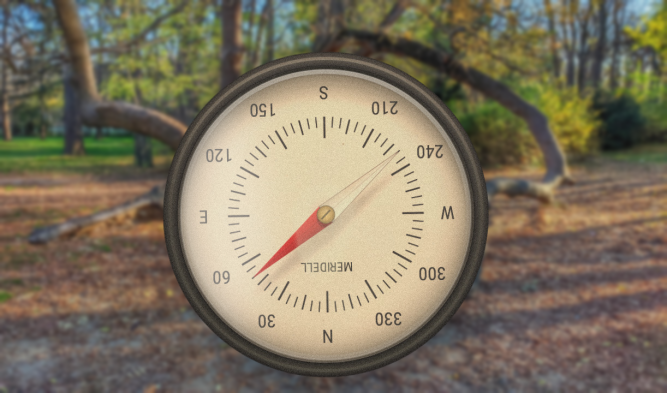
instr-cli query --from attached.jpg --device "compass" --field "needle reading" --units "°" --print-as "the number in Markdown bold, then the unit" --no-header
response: **50** °
